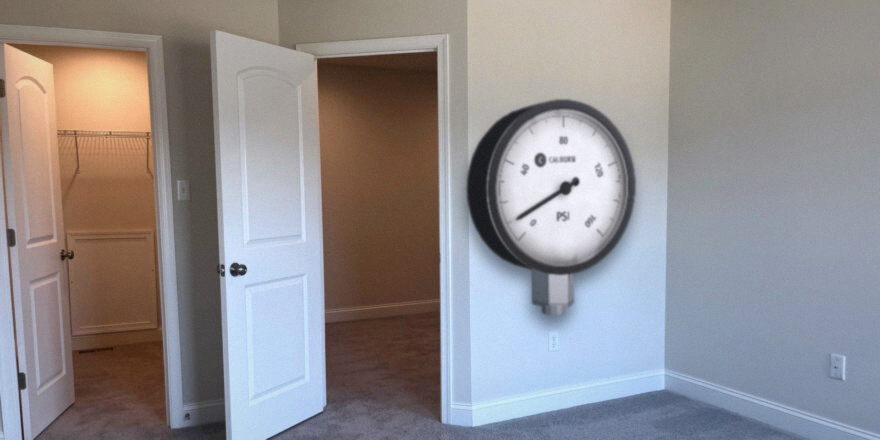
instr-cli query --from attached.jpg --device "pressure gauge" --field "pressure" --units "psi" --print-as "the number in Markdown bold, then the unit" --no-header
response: **10** psi
